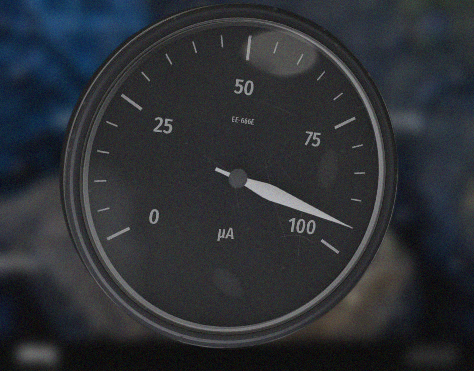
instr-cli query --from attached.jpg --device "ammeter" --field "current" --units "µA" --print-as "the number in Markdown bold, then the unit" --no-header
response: **95** µA
